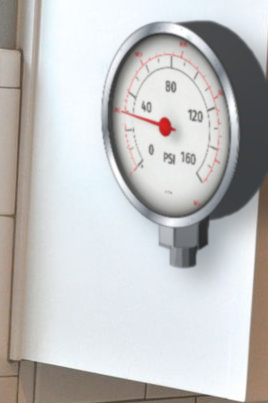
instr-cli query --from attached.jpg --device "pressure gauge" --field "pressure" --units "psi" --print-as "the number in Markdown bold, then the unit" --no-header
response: **30** psi
